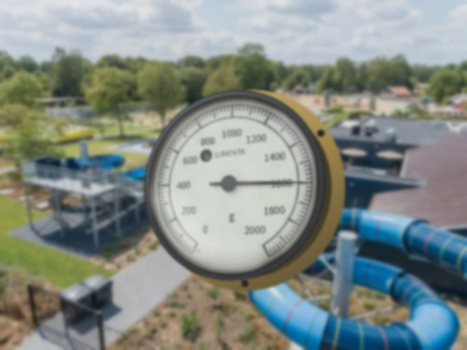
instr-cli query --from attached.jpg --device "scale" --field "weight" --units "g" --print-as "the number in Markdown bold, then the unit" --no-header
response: **1600** g
